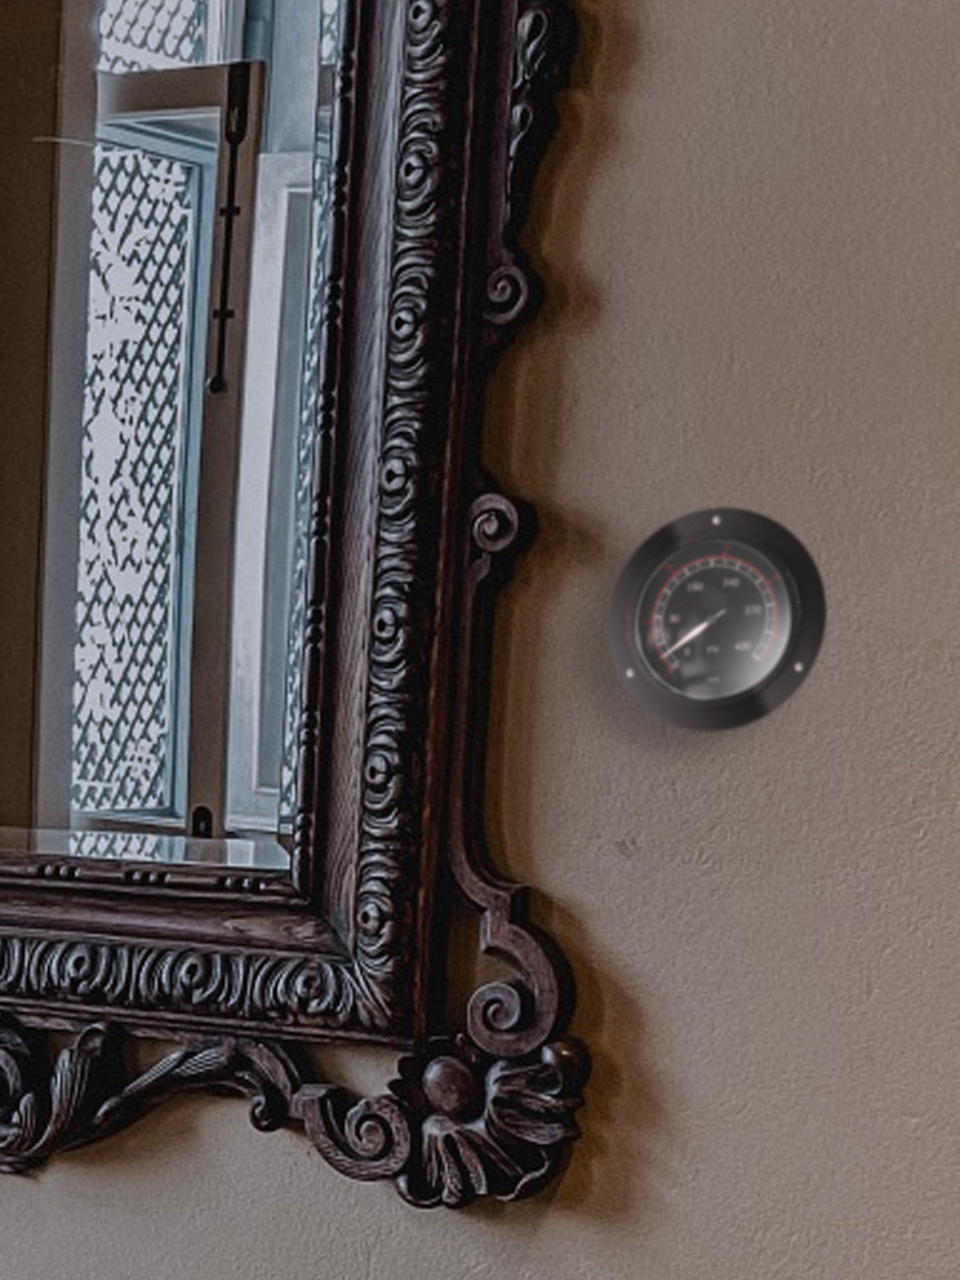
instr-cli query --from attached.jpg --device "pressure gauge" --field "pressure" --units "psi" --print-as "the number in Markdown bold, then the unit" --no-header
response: **20** psi
